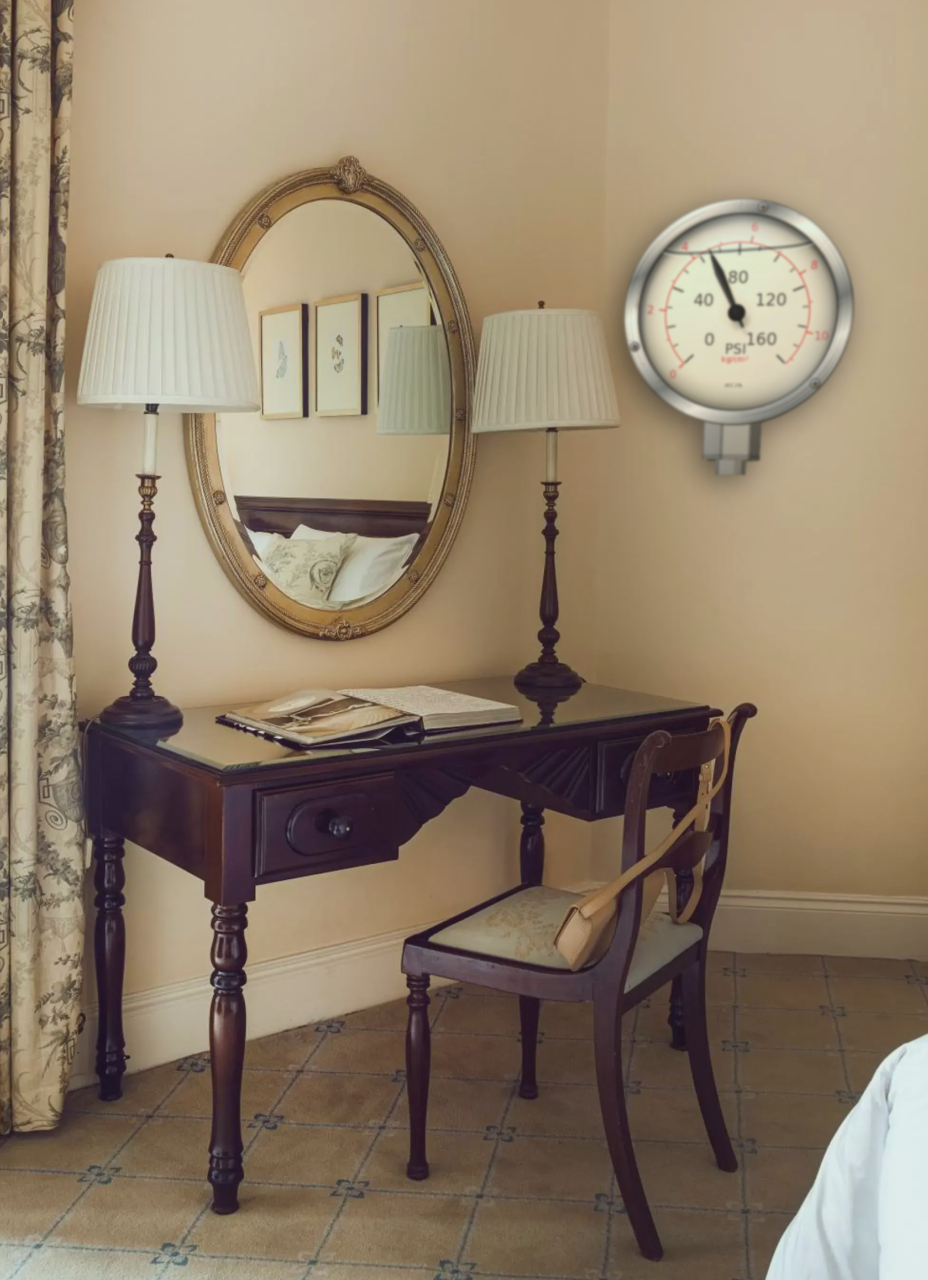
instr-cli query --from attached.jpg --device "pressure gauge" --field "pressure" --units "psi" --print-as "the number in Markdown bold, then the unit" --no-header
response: **65** psi
